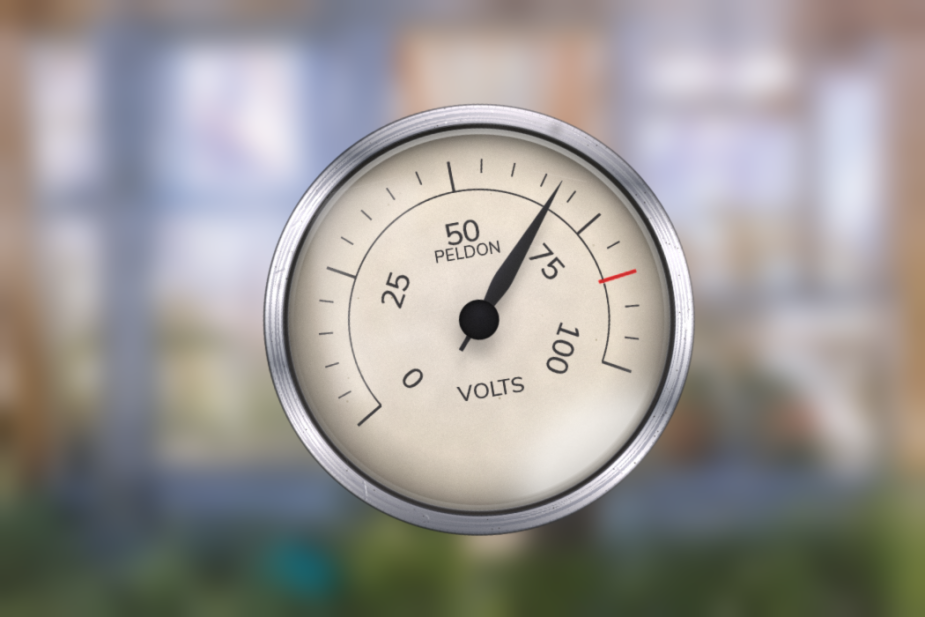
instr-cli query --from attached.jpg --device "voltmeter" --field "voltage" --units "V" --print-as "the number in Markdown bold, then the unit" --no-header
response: **67.5** V
